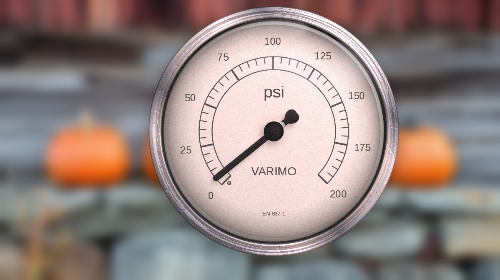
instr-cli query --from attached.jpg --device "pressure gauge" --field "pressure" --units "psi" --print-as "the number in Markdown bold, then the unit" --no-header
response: **5** psi
